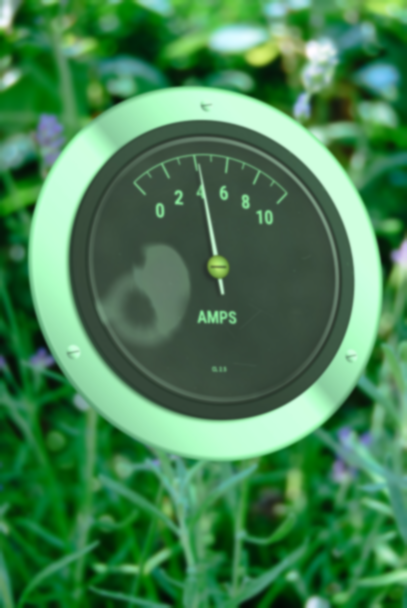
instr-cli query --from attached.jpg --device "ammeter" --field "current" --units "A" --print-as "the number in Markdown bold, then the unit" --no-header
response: **4** A
